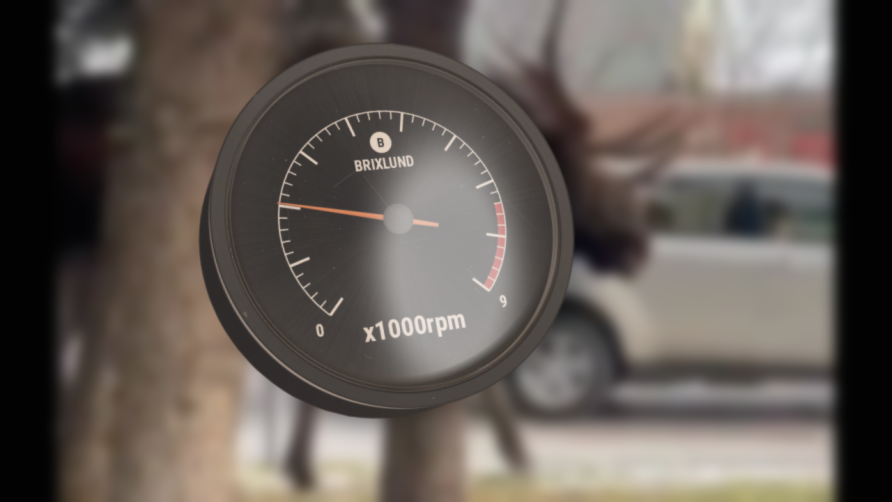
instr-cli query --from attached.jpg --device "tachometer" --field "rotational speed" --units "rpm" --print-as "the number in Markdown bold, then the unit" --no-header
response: **2000** rpm
